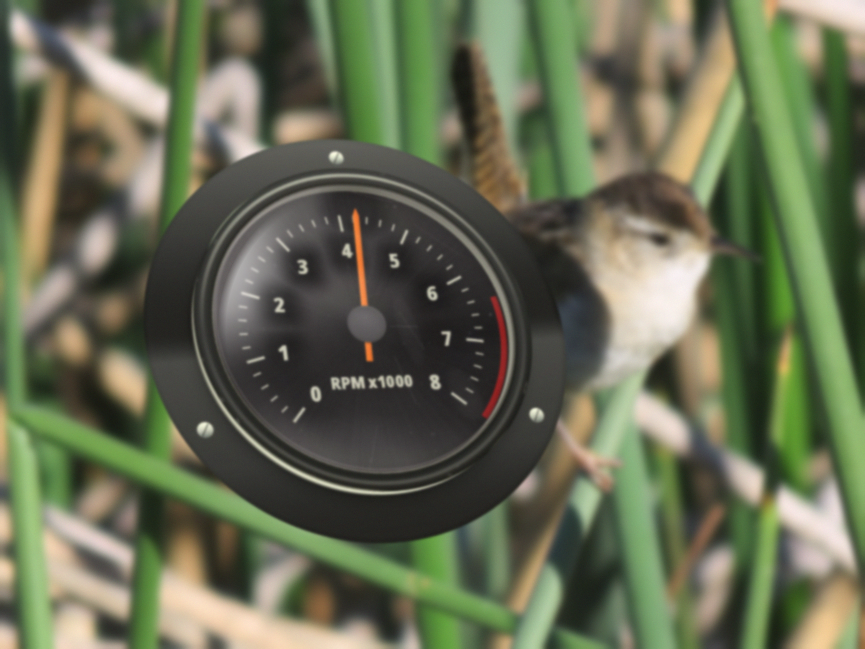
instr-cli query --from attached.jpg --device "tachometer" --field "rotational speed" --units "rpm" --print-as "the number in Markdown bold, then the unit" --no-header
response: **4200** rpm
